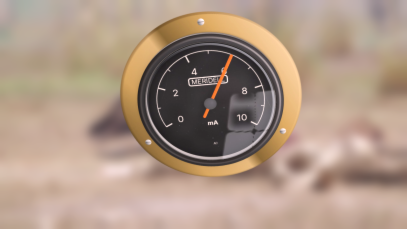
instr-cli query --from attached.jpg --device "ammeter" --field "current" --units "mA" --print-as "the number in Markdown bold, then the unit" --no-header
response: **6** mA
